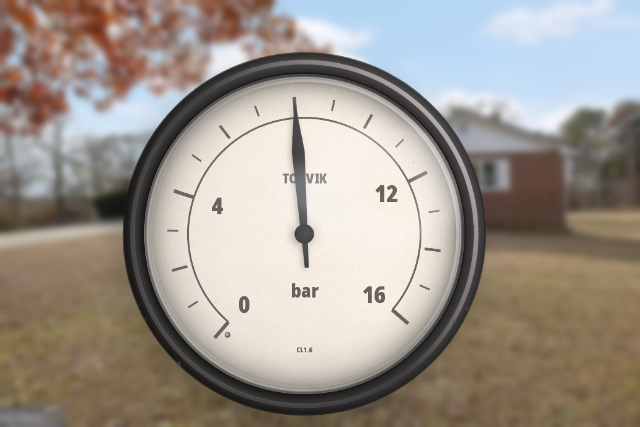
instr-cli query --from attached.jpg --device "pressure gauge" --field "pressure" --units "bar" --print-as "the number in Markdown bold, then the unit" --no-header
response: **8** bar
